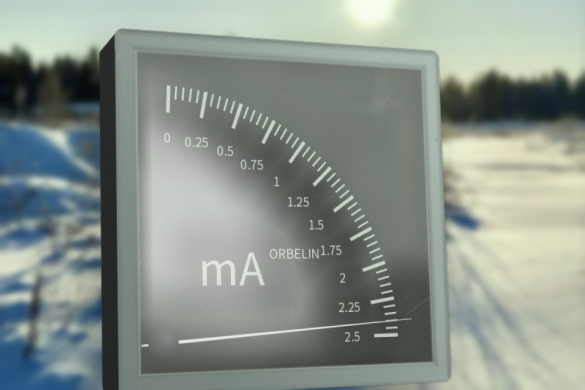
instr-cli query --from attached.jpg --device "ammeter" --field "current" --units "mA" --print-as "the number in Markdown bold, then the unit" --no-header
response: **2.4** mA
